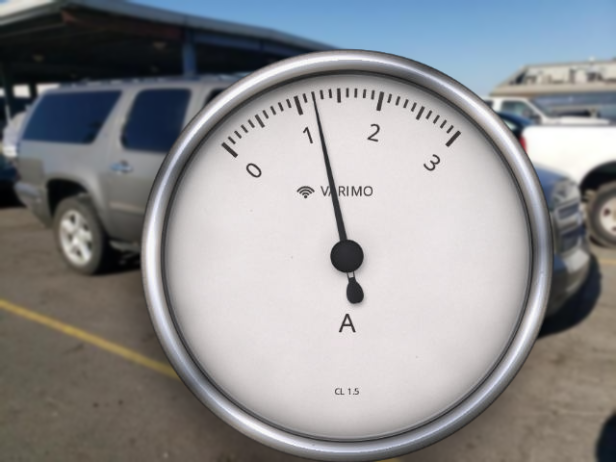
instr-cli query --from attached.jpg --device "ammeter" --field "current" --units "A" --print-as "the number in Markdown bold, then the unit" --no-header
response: **1.2** A
